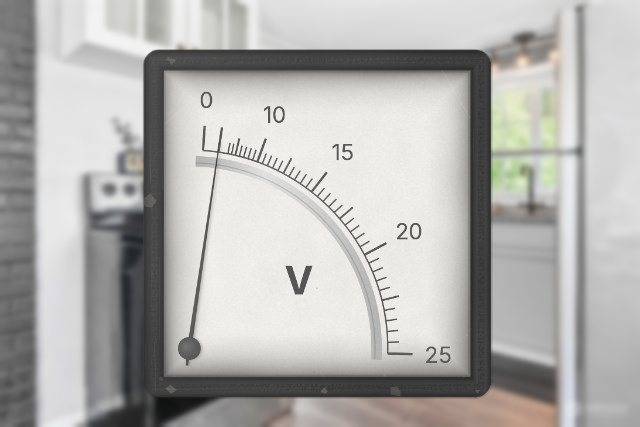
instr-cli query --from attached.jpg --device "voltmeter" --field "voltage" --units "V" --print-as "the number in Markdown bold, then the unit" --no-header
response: **5** V
